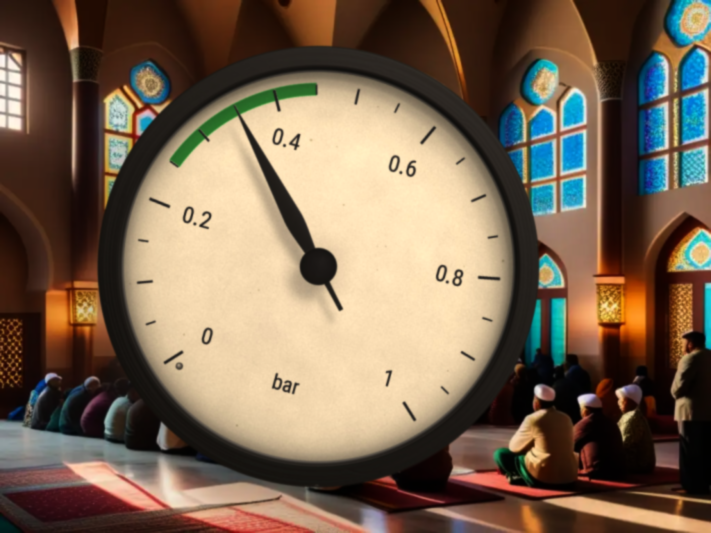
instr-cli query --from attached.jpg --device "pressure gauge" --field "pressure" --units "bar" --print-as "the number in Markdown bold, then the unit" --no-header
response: **0.35** bar
